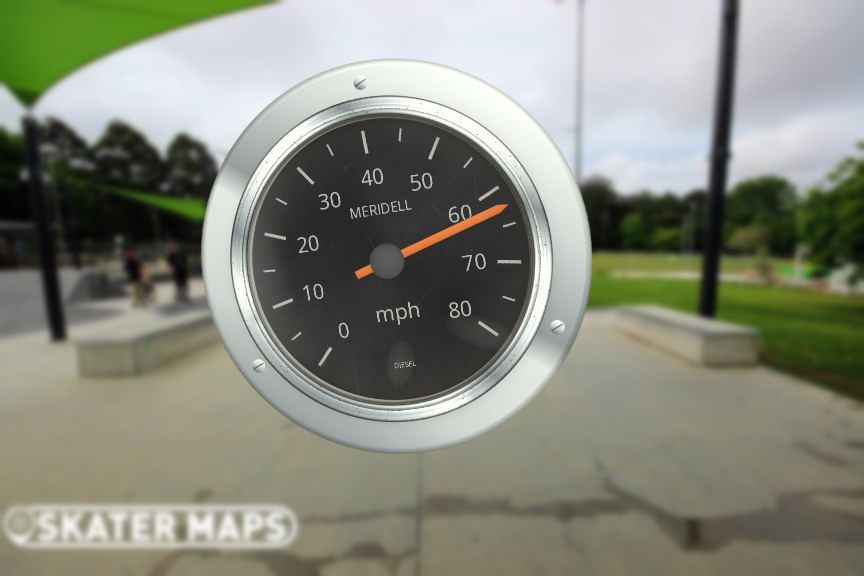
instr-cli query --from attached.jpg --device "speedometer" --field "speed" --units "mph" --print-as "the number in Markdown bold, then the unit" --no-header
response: **62.5** mph
